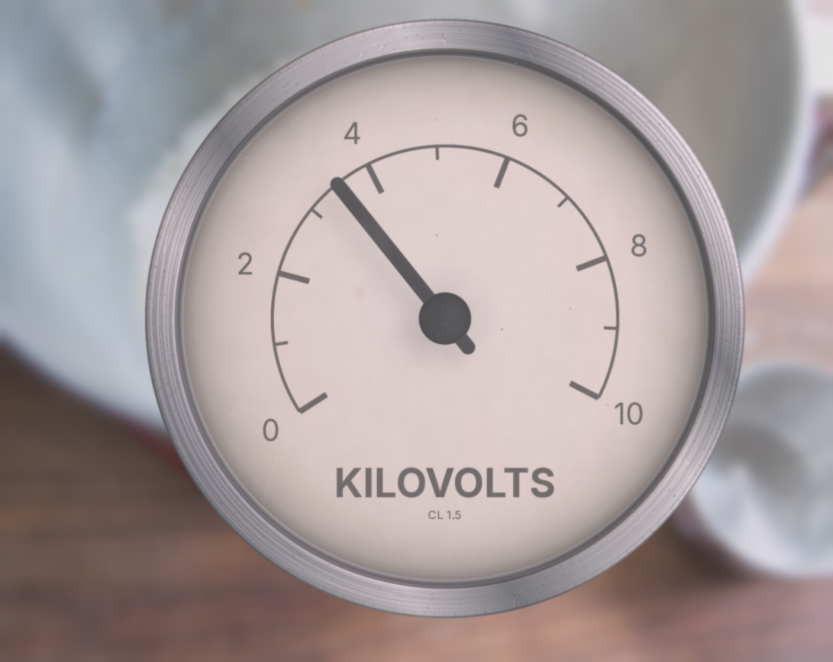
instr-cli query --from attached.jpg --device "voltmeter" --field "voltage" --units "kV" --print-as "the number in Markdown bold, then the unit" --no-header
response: **3.5** kV
